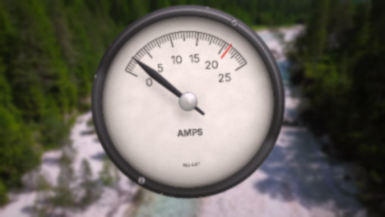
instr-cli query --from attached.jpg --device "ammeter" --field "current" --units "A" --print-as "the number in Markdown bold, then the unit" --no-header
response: **2.5** A
